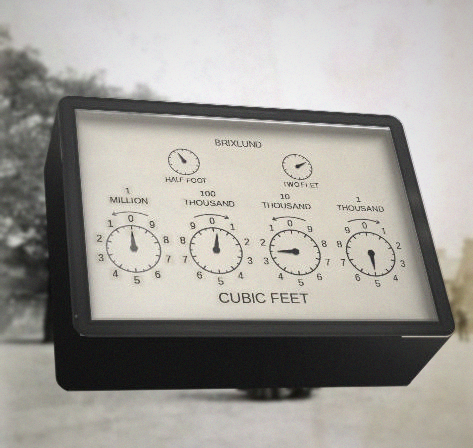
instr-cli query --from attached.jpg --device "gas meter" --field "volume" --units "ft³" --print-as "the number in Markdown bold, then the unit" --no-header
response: **2500** ft³
